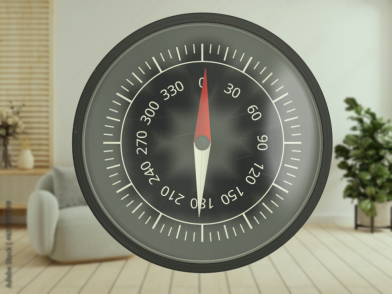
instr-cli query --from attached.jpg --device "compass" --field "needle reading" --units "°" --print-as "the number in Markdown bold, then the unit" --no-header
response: **2.5** °
